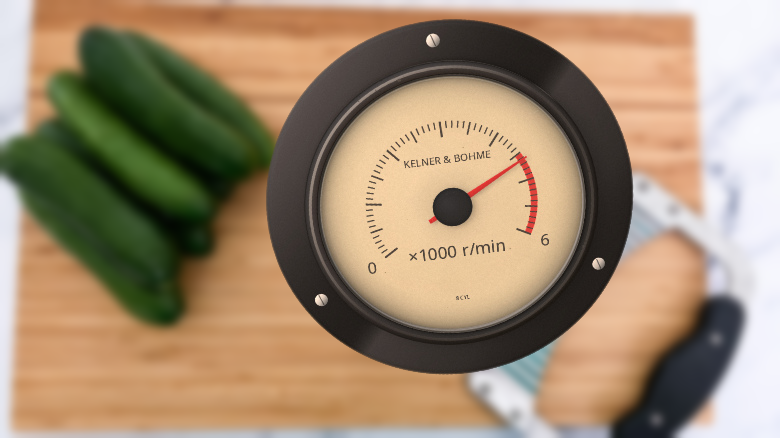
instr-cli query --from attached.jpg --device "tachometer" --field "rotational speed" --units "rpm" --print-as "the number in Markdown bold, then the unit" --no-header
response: **4600** rpm
